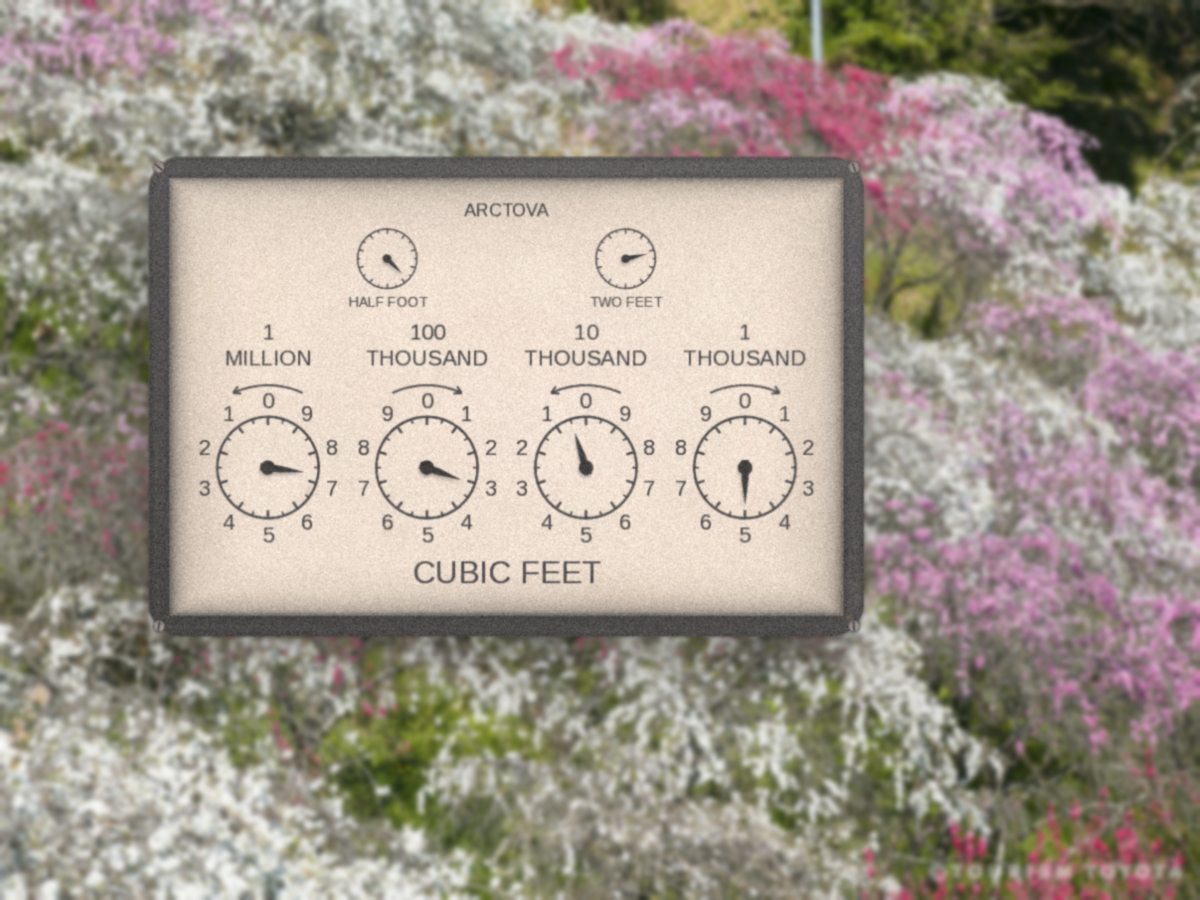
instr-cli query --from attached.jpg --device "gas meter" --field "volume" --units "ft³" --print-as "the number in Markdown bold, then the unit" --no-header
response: **730500** ft³
